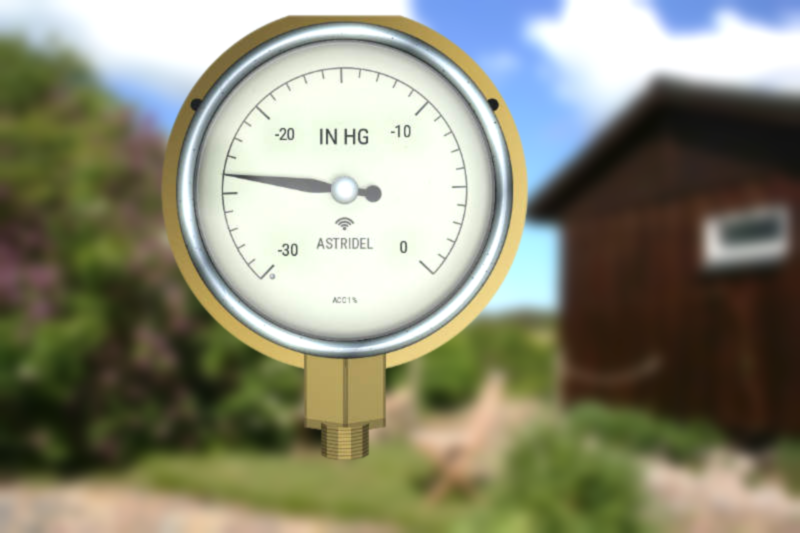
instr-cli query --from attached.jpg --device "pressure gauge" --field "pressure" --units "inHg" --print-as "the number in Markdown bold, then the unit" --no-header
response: **-24** inHg
